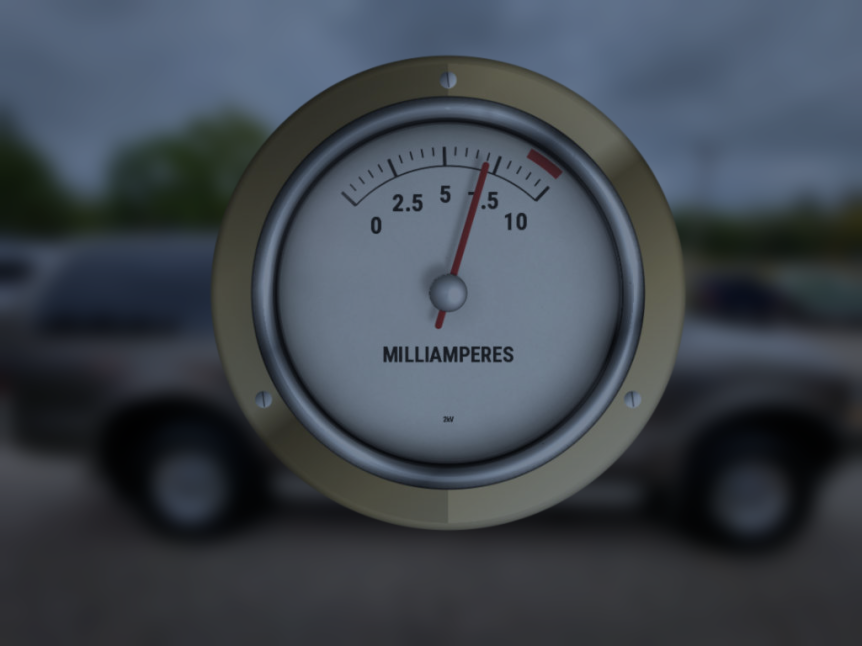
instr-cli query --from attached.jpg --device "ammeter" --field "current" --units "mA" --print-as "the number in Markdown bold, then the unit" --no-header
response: **7** mA
